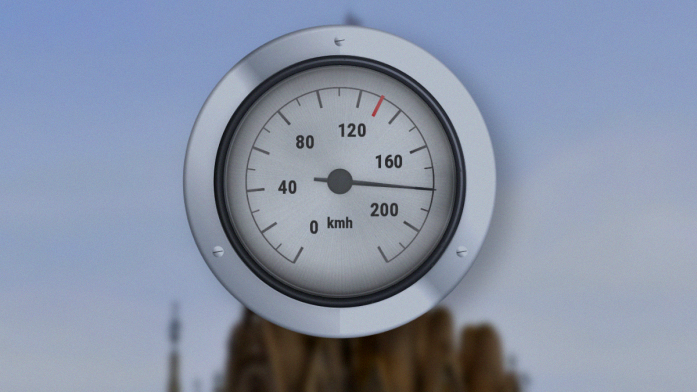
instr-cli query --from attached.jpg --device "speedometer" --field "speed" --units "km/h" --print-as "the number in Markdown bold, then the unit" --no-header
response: **180** km/h
